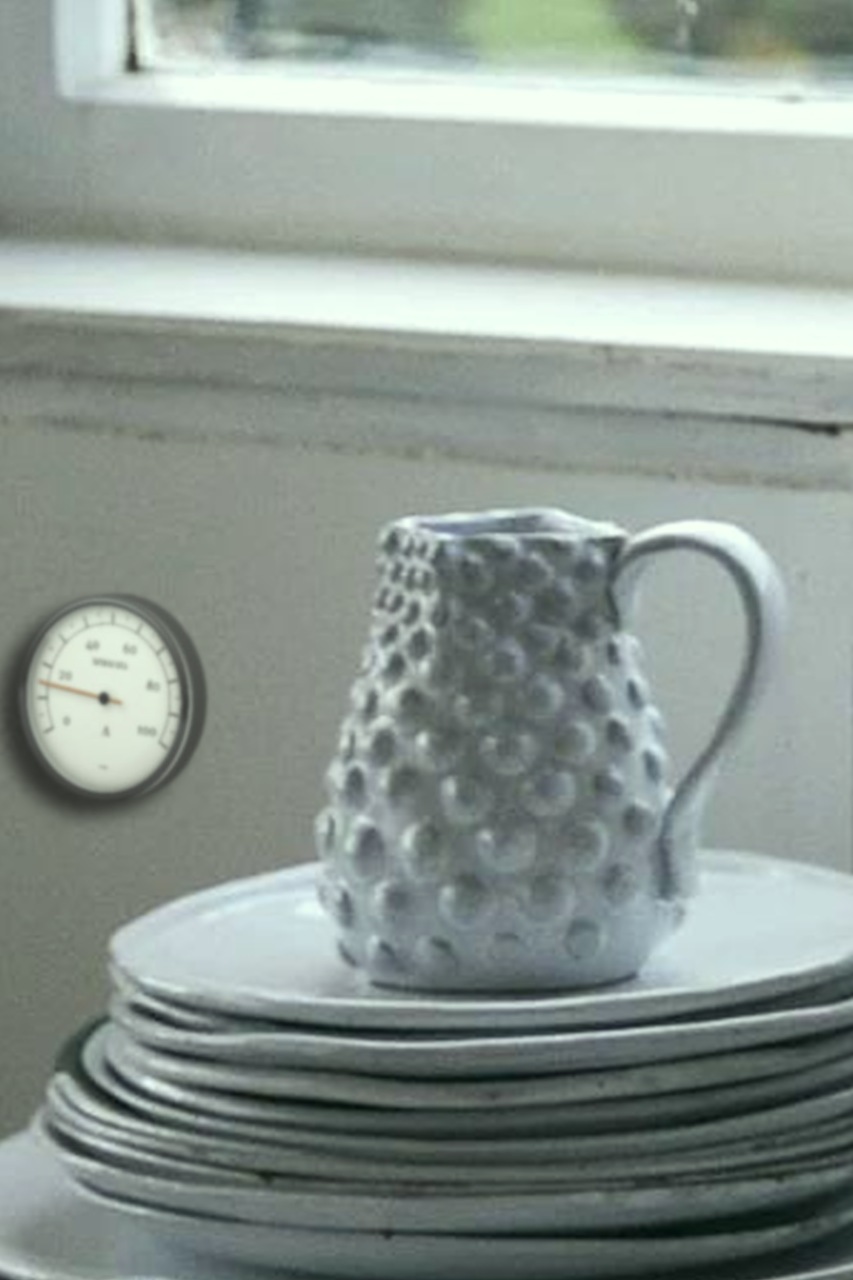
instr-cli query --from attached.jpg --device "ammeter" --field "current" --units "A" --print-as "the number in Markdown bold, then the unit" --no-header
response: **15** A
